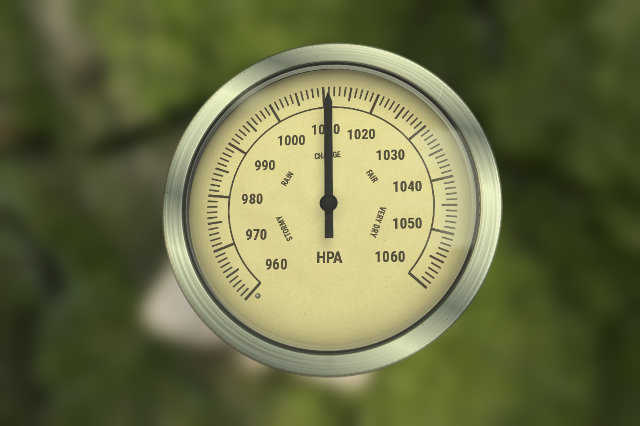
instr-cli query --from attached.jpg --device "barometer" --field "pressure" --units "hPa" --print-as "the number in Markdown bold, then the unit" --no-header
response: **1011** hPa
